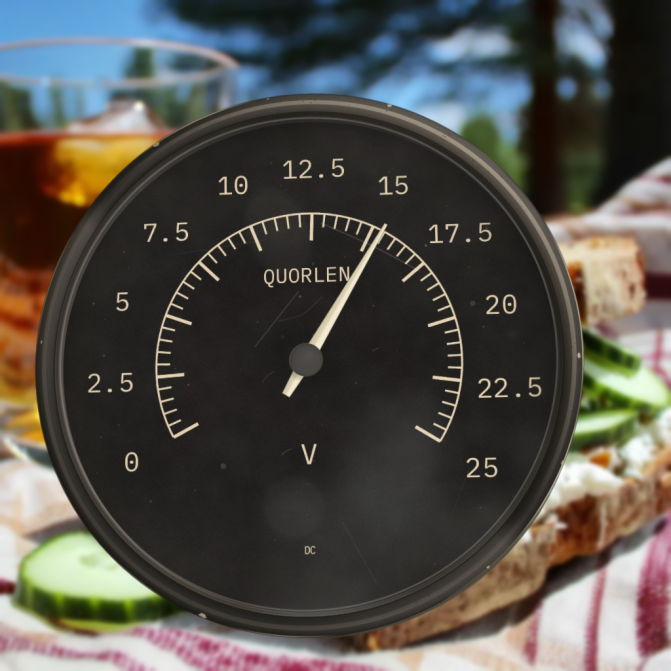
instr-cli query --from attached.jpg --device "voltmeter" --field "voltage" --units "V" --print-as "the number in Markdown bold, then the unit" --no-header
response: **15.5** V
